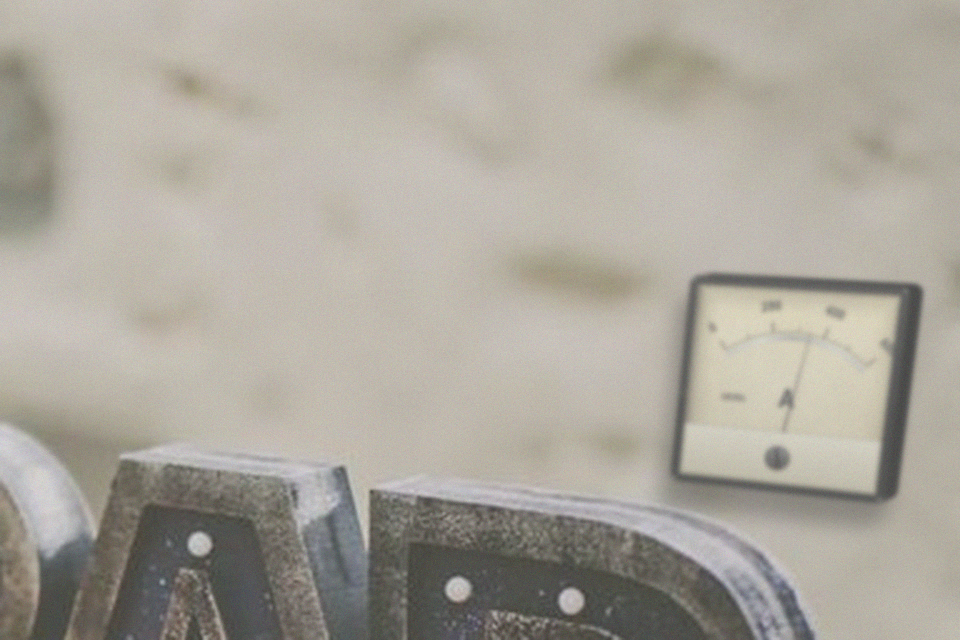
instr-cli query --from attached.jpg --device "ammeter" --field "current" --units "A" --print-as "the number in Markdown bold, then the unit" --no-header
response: **350** A
